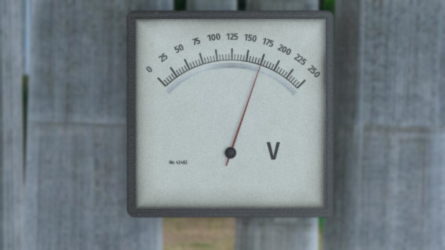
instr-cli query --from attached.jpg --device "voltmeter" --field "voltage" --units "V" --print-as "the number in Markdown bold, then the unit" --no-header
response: **175** V
